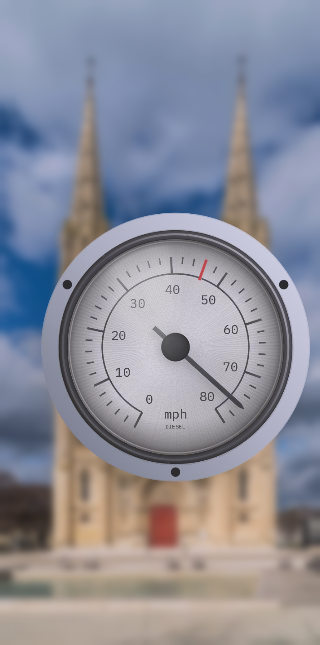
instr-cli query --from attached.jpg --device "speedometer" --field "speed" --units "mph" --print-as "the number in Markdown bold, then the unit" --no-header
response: **76** mph
